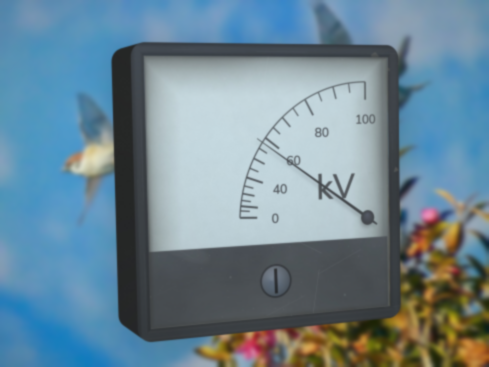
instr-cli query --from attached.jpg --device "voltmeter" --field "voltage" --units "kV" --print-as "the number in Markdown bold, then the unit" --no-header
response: **57.5** kV
